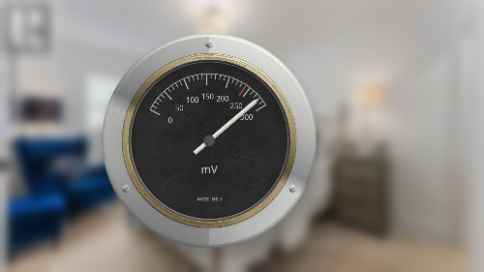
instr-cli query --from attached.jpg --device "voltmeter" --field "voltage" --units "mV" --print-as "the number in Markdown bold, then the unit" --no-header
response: **280** mV
